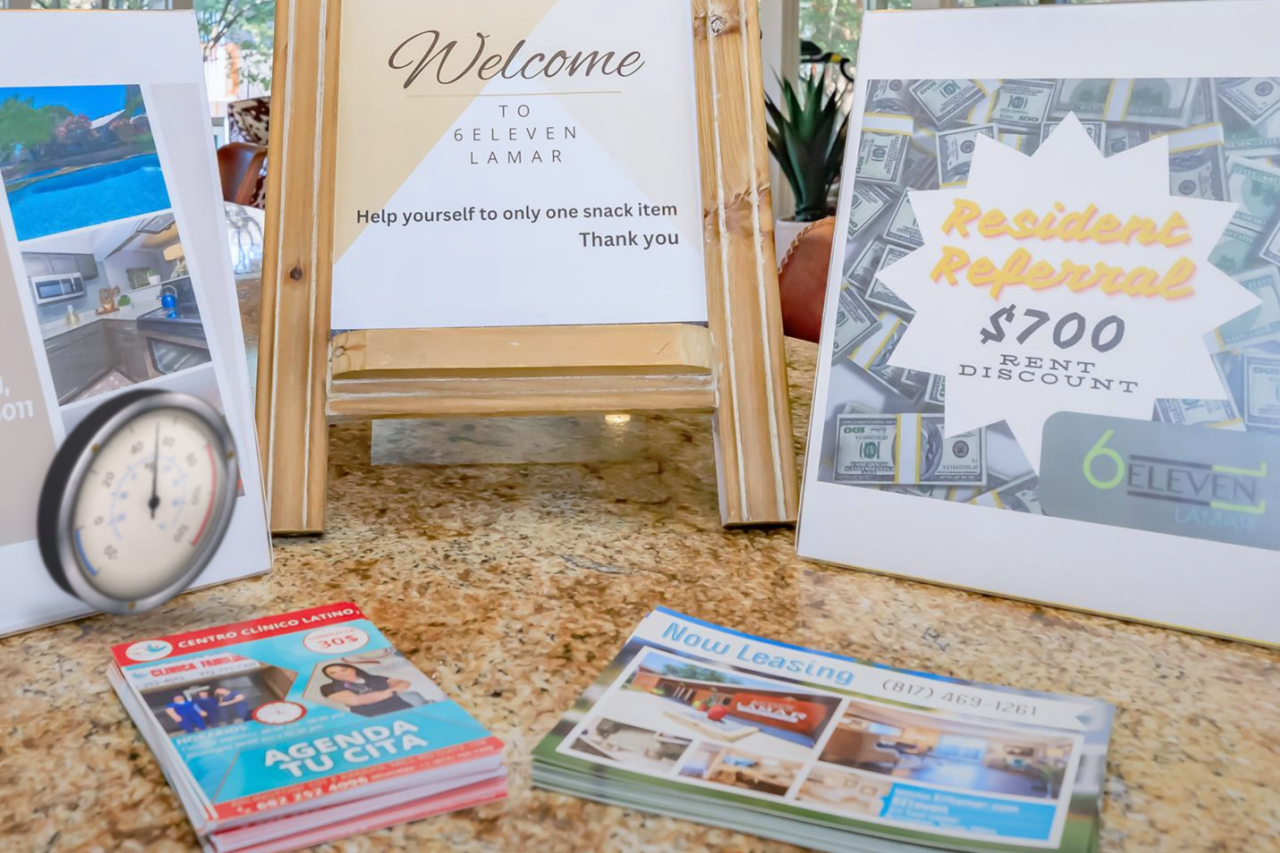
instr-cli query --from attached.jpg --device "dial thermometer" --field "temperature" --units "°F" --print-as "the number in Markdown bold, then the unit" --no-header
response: **50** °F
